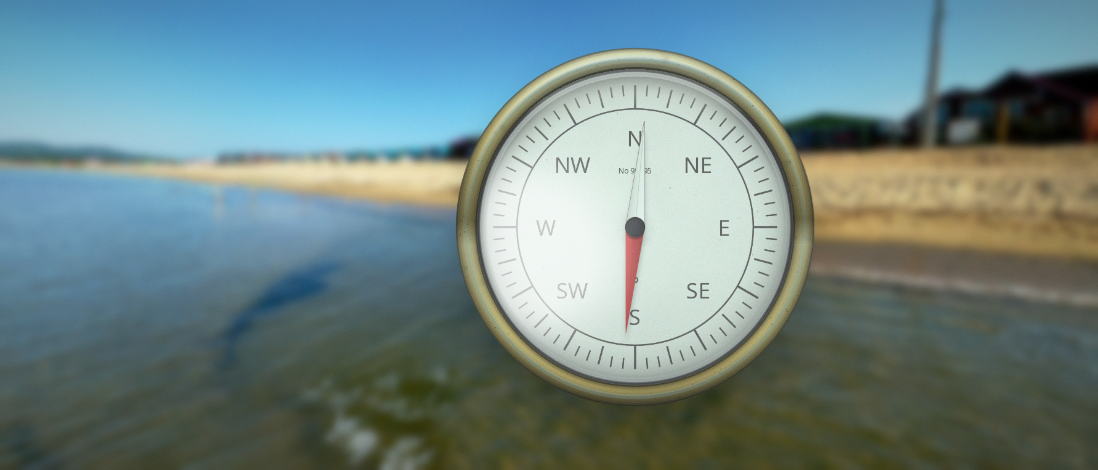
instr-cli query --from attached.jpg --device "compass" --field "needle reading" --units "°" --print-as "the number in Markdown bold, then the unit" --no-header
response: **185** °
